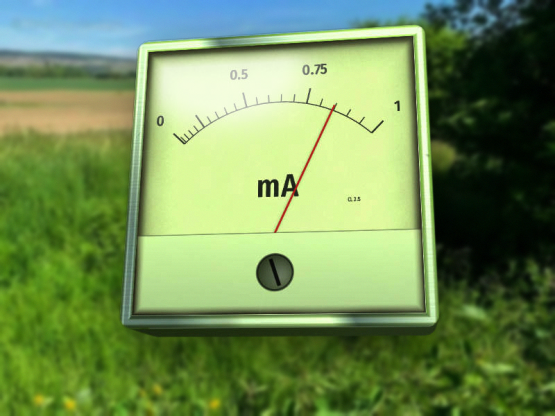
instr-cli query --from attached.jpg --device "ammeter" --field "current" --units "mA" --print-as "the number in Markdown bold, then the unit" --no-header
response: **0.85** mA
